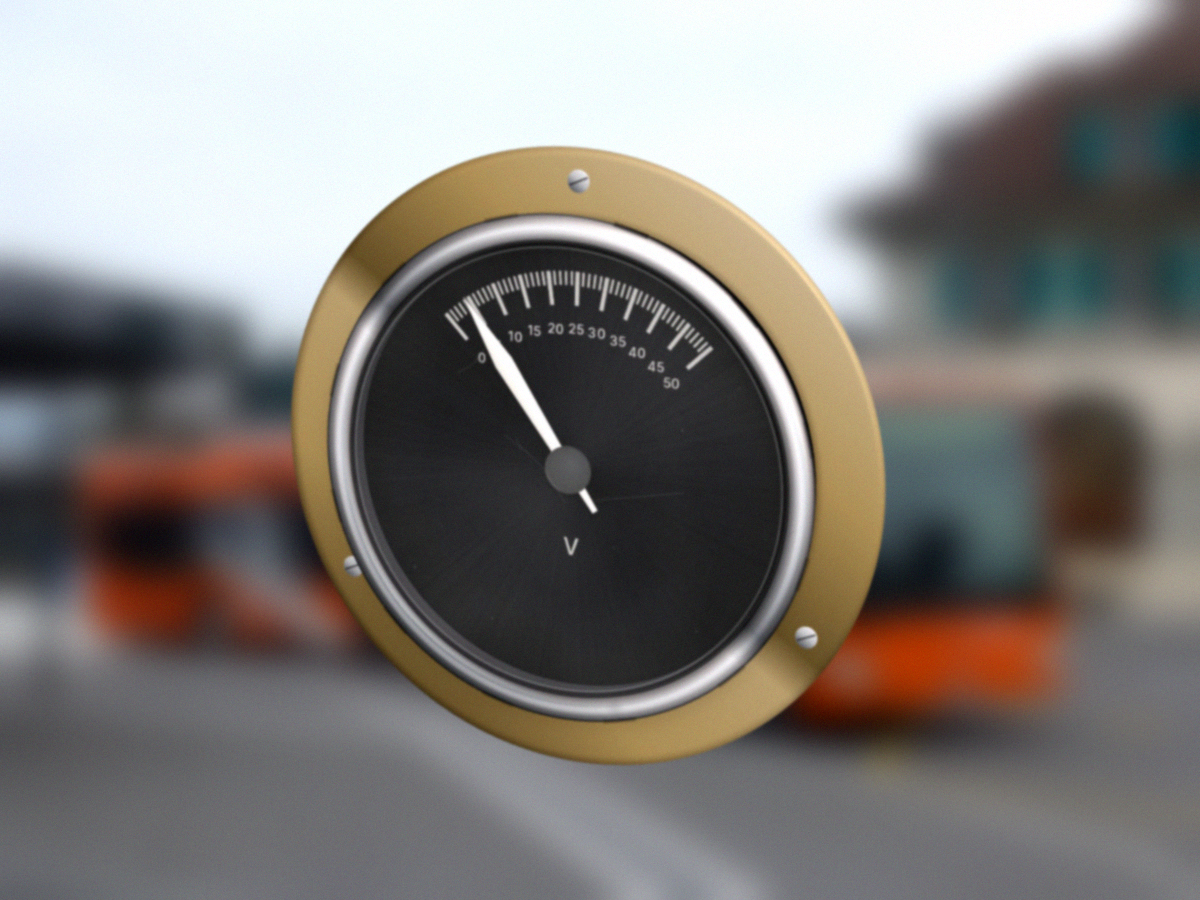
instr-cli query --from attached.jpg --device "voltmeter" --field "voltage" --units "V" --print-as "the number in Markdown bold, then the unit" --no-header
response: **5** V
